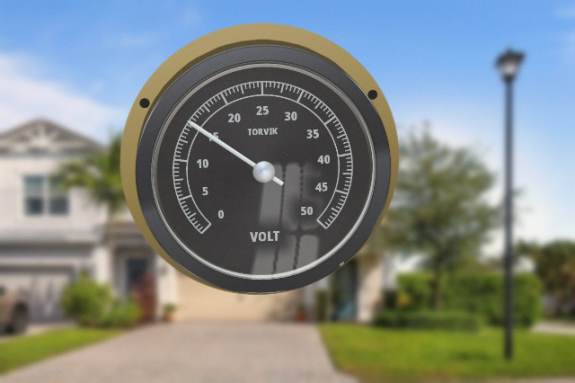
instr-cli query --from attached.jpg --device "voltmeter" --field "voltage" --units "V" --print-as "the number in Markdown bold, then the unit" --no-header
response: **15** V
